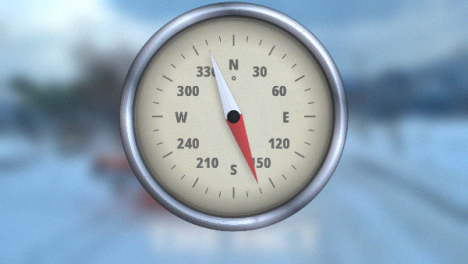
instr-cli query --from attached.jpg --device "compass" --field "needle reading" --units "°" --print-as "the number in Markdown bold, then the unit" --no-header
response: **160** °
